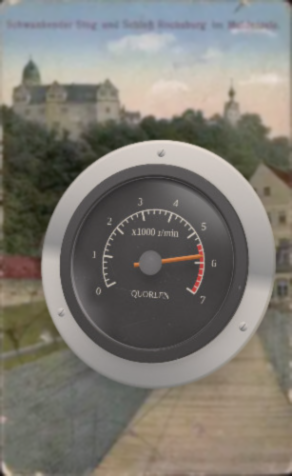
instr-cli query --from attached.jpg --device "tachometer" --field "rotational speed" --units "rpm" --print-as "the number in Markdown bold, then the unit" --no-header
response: **5800** rpm
